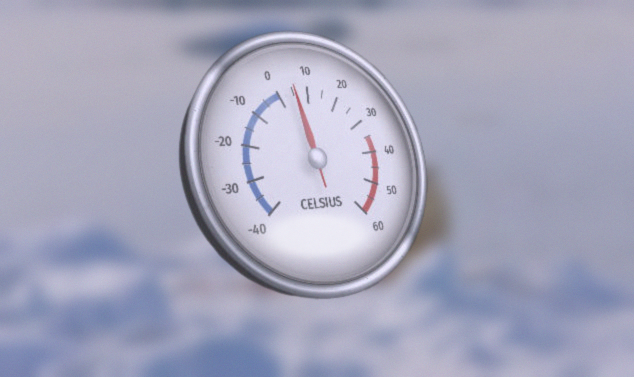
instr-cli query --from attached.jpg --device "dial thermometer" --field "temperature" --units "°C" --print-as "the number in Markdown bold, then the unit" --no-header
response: **5** °C
